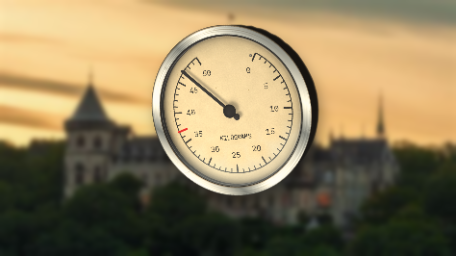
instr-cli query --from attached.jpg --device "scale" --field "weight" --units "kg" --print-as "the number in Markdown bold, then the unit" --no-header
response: **47** kg
